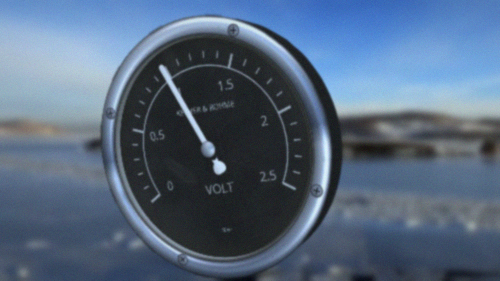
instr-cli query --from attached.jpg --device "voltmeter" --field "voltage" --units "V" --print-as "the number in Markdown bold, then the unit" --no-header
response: **1** V
